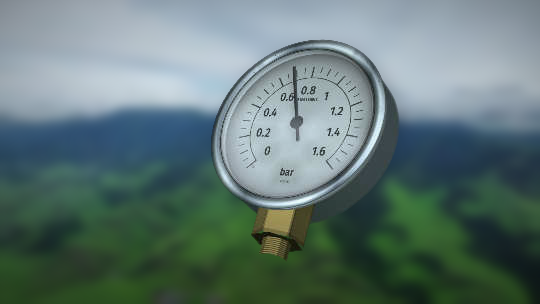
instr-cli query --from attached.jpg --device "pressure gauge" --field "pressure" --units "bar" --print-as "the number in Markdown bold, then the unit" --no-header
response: **0.7** bar
